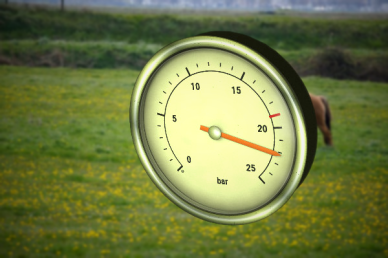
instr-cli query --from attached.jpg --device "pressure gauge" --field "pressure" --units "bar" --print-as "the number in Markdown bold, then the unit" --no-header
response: **22** bar
